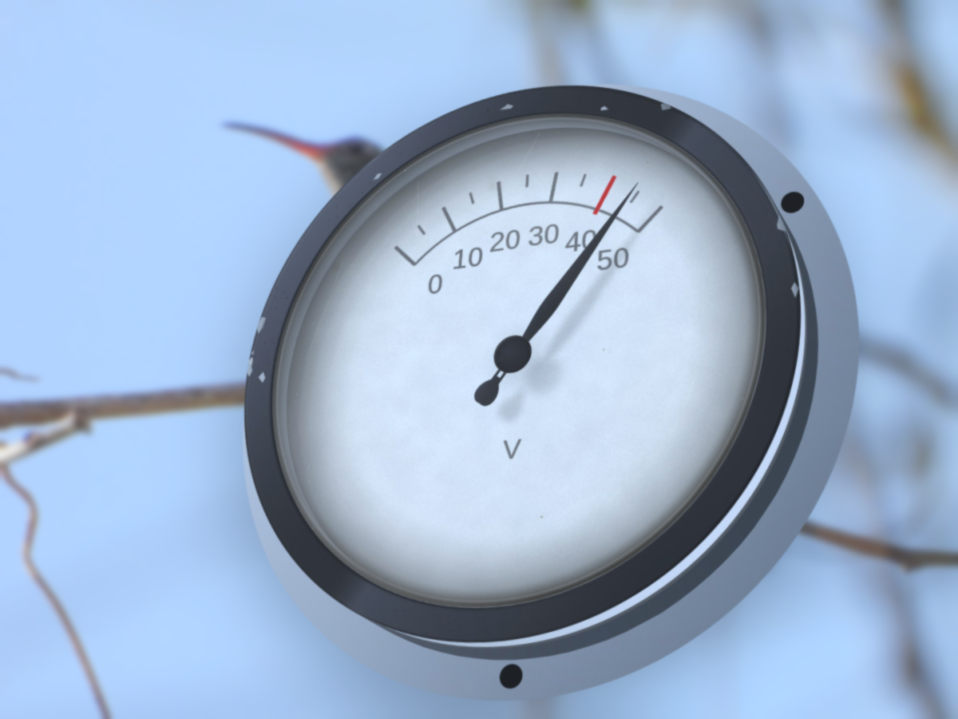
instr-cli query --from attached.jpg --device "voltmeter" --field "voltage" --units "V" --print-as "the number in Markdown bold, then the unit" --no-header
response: **45** V
